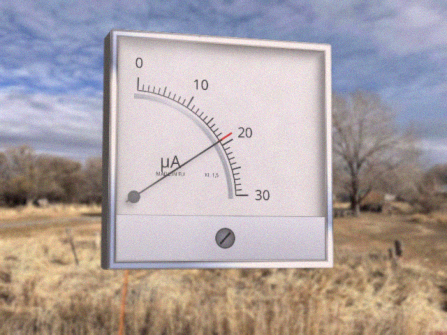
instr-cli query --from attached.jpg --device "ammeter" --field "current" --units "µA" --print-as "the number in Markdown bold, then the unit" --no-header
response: **19** µA
